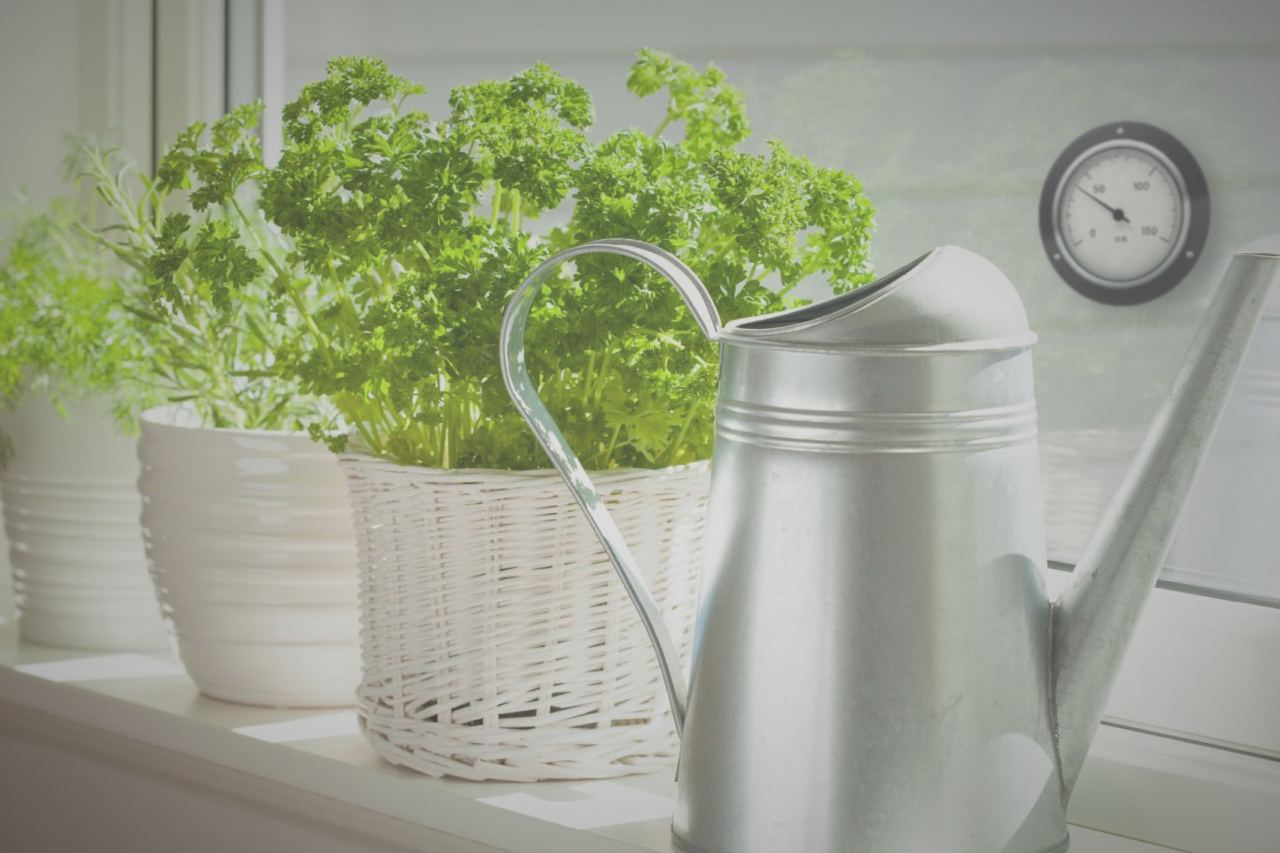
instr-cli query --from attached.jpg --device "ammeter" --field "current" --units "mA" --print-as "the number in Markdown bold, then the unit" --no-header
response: **40** mA
